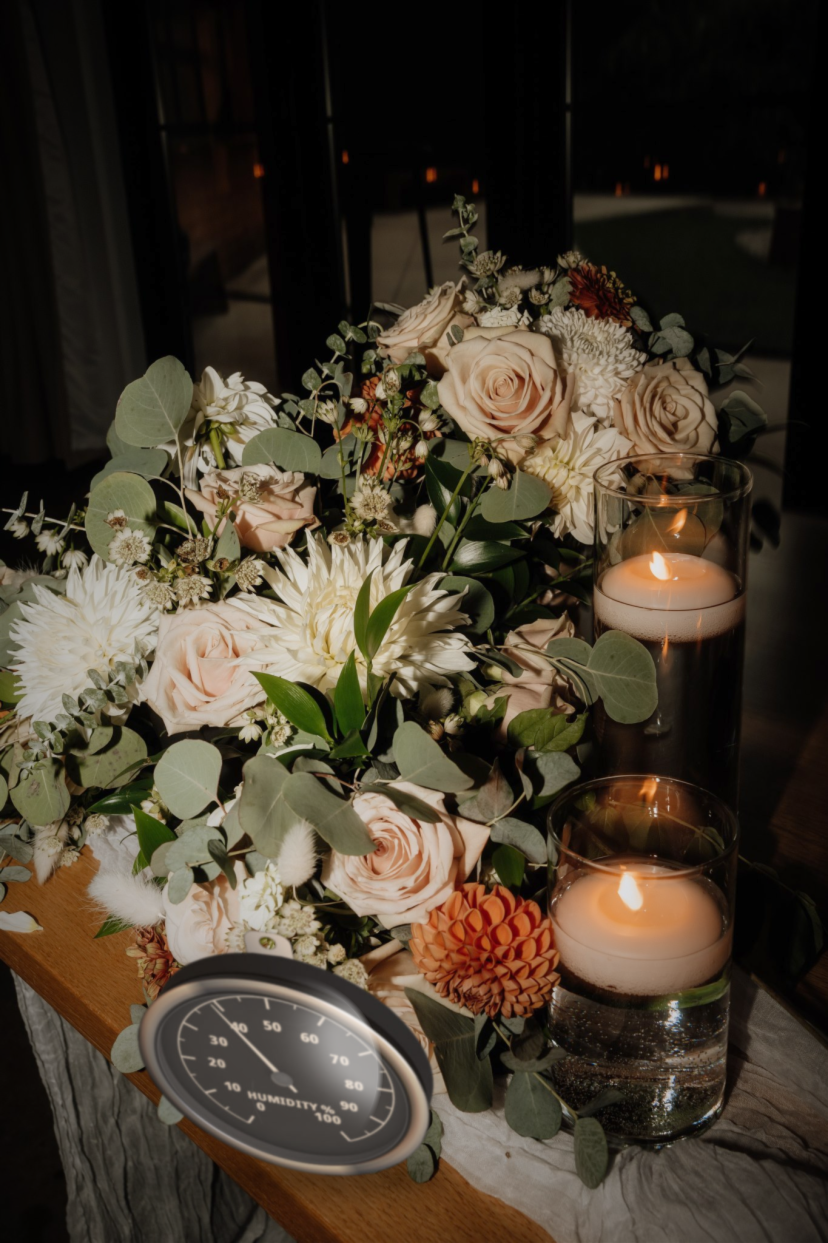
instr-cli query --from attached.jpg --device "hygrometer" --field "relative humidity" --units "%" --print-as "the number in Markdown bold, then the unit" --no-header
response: **40** %
